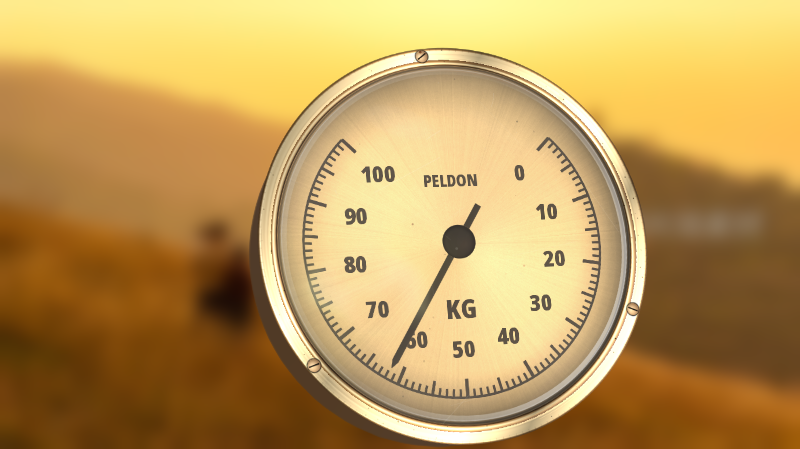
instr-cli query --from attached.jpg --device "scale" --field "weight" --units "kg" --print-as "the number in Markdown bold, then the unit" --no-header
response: **62** kg
